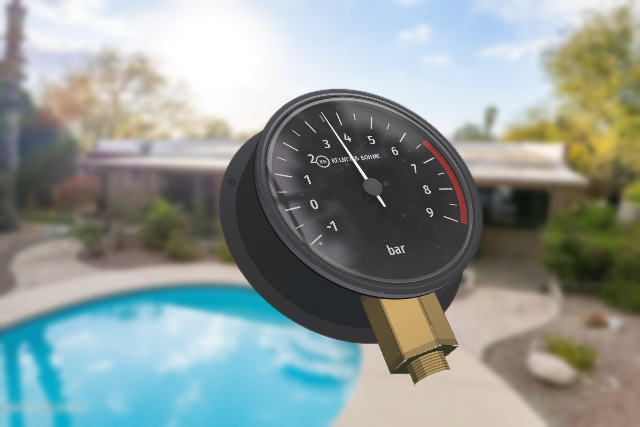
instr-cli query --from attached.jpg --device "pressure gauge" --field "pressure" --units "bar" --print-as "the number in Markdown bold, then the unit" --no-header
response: **3.5** bar
